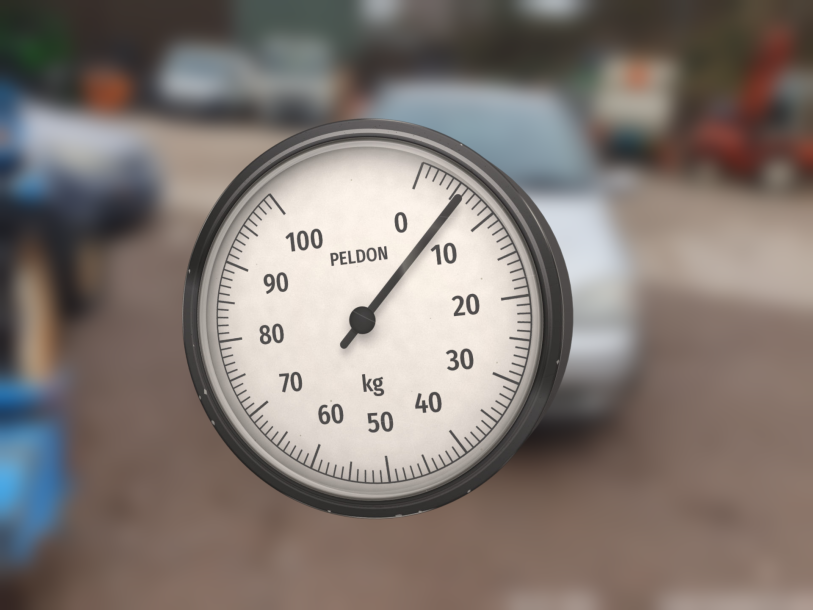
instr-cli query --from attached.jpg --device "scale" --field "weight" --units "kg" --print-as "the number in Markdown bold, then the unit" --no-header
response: **6** kg
